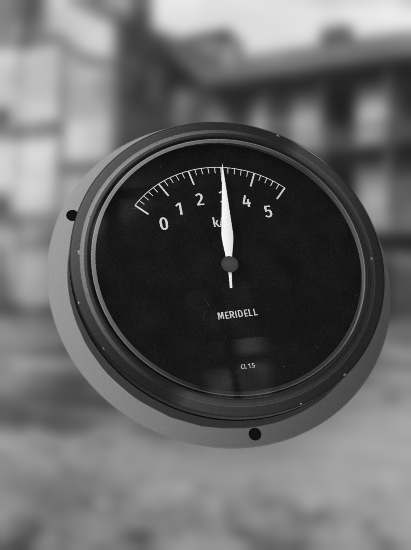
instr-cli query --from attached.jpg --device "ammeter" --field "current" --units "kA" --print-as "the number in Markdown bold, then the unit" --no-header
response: **3** kA
